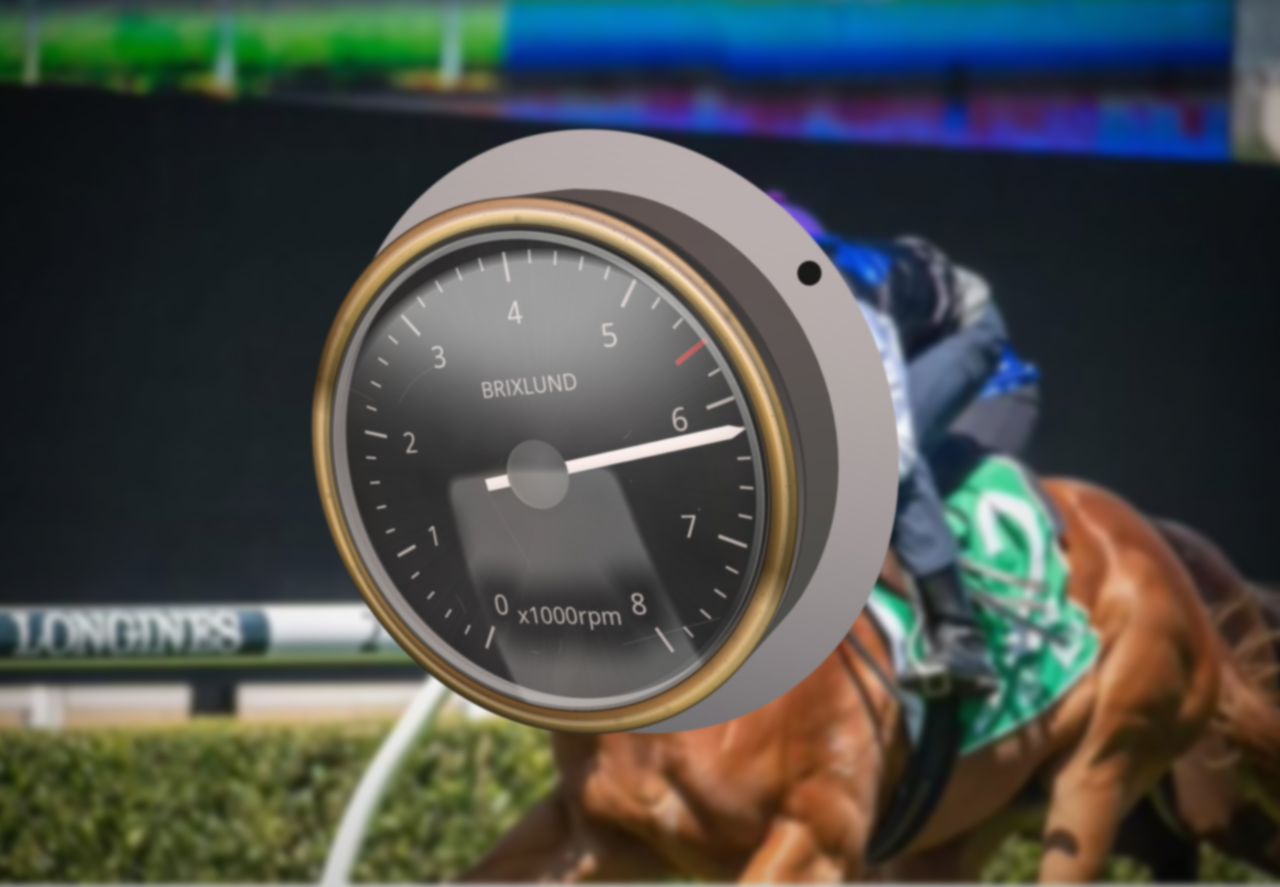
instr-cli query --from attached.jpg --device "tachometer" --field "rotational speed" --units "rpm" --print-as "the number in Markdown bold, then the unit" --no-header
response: **6200** rpm
